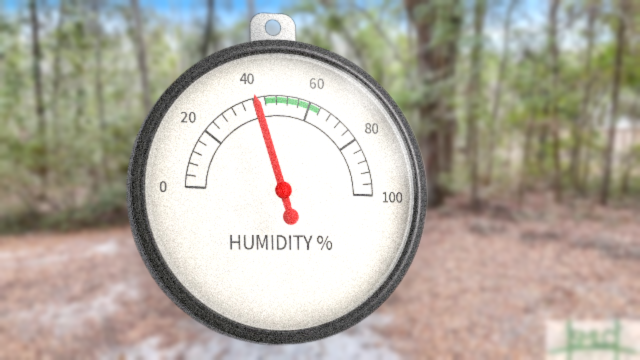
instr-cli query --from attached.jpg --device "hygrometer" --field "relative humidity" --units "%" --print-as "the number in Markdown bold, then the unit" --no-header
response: **40** %
